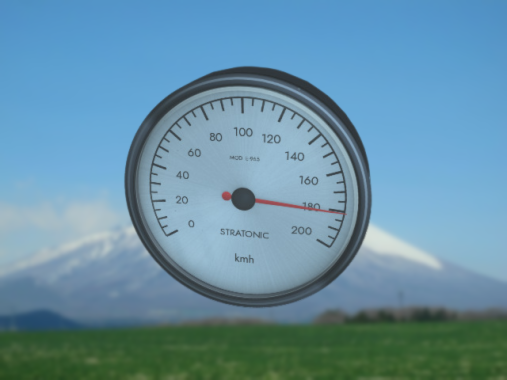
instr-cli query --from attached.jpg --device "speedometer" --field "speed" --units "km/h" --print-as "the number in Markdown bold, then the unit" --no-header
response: **180** km/h
